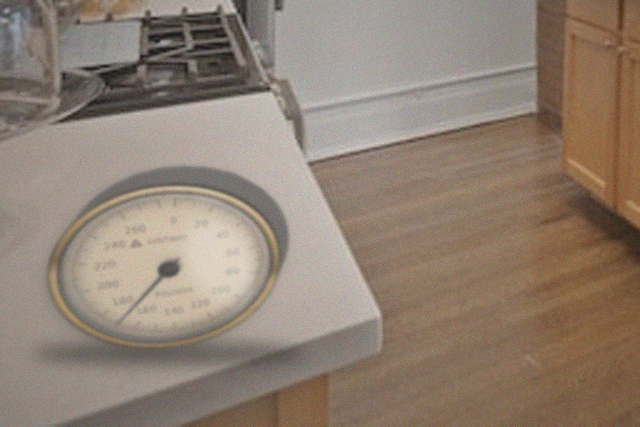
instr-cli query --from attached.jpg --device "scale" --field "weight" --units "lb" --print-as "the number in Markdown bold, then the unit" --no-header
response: **170** lb
